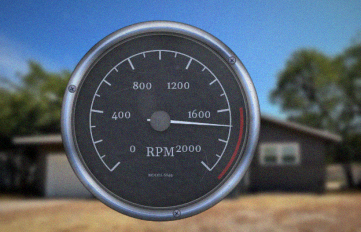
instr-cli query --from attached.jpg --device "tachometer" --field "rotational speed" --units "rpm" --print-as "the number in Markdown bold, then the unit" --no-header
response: **1700** rpm
